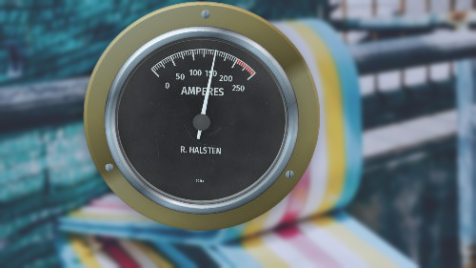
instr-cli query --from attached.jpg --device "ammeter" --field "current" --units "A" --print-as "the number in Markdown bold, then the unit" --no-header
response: **150** A
